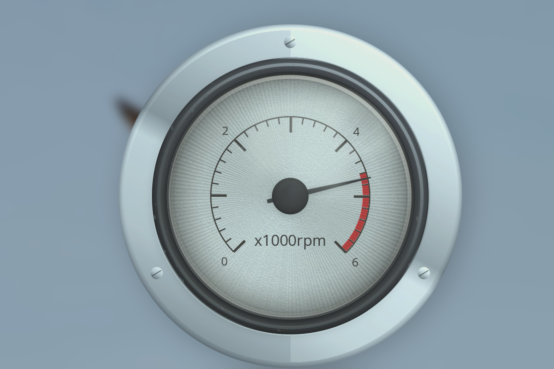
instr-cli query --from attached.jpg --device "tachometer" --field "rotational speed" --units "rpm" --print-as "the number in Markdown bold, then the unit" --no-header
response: **4700** rpm
